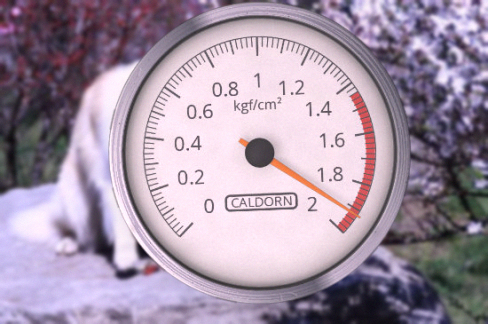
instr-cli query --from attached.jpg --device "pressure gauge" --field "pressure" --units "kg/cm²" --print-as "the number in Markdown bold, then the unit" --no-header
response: **1.92** kg/cm²
